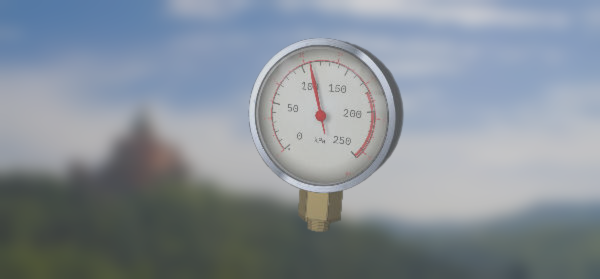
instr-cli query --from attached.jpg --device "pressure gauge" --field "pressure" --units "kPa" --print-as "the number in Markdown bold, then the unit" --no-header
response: **110** kPa
